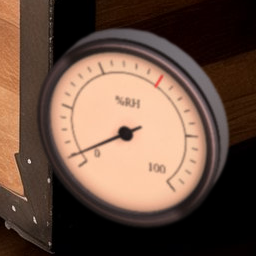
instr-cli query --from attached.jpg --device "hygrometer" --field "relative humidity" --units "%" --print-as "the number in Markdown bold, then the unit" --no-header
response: **4** %
